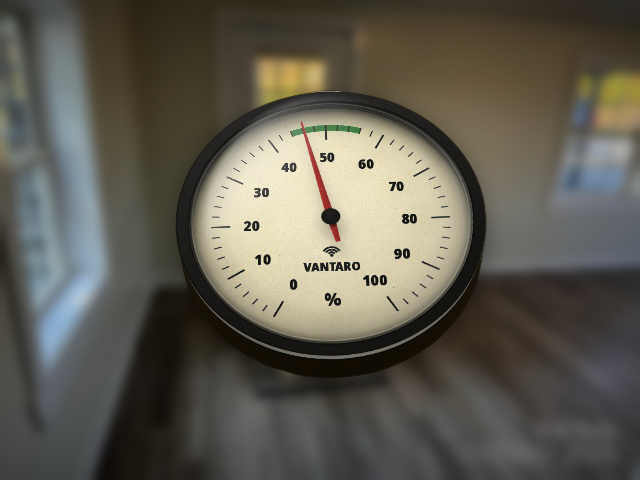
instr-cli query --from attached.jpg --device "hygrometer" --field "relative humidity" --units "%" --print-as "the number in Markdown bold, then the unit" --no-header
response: **46** %
